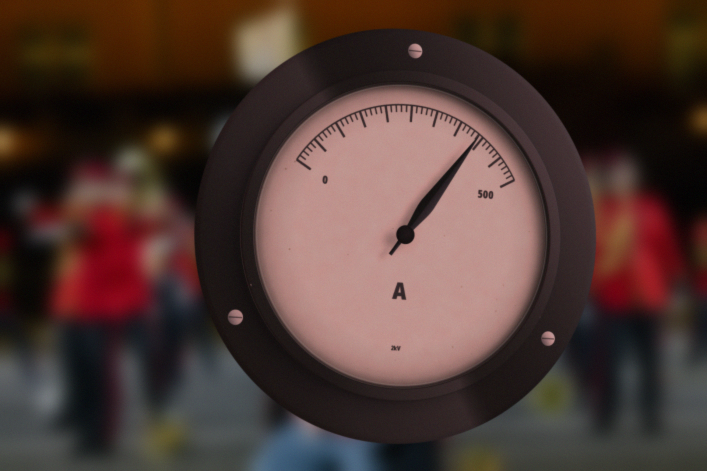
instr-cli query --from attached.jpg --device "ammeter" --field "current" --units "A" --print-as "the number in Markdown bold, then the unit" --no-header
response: **390** A
